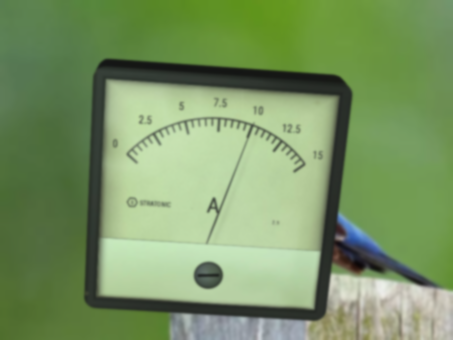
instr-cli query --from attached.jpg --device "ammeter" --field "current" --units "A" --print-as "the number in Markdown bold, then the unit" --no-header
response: **10** A
